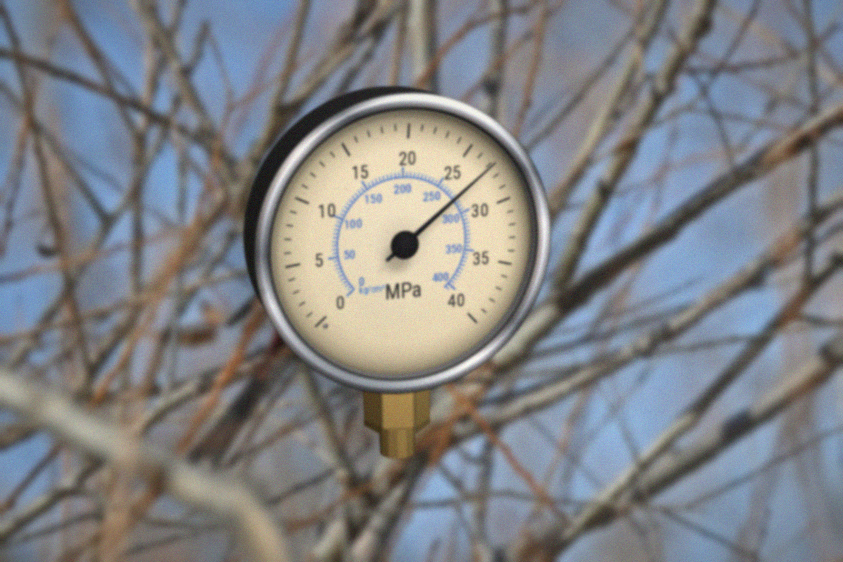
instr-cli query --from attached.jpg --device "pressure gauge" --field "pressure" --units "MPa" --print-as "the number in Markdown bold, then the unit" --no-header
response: **27** MPa
